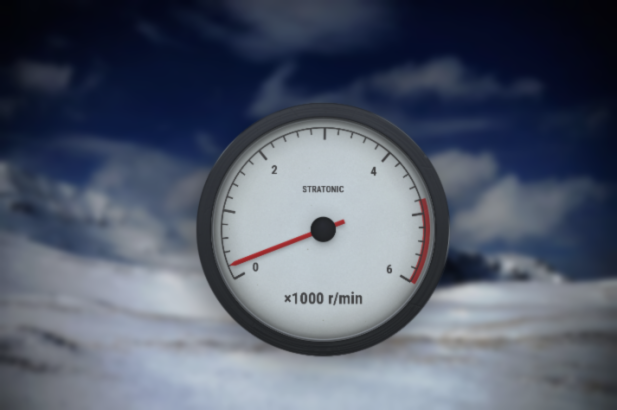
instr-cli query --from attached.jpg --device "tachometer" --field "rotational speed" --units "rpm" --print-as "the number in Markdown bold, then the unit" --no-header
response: **200** rpm
